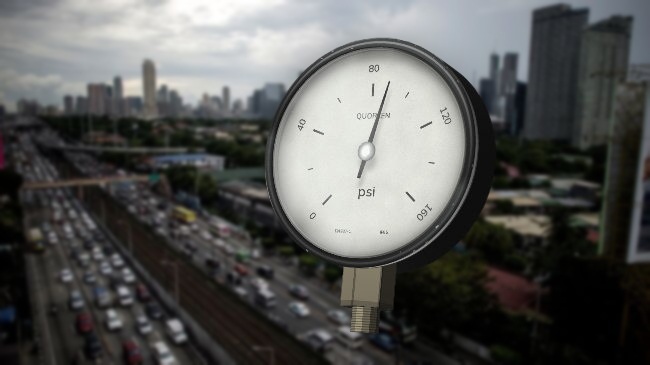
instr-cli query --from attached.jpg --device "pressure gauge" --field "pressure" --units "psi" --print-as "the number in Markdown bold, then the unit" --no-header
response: **90** psi
